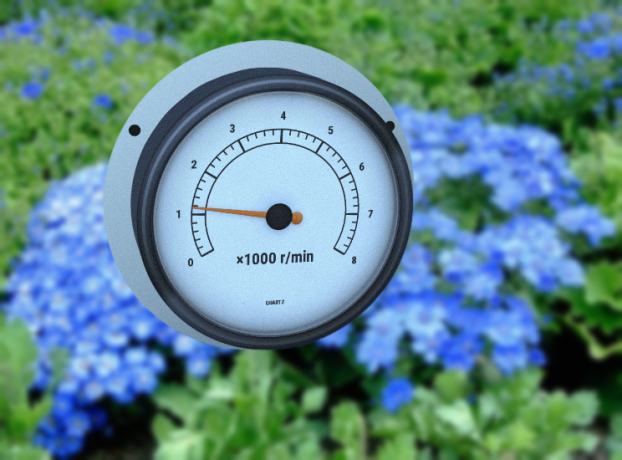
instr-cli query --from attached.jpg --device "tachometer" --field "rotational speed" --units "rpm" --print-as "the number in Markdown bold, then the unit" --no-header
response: **1200** rpm
